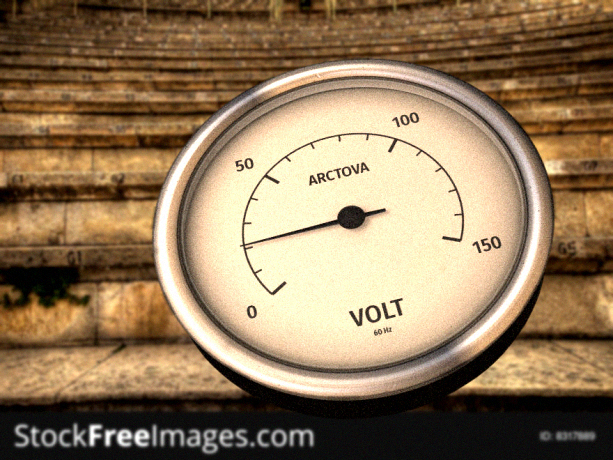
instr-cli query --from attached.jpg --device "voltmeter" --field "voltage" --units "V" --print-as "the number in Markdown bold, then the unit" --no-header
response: **20** V
